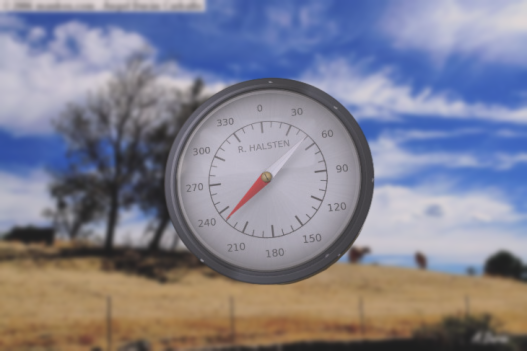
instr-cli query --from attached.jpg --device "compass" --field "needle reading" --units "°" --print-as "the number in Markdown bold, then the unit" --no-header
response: **230** °
